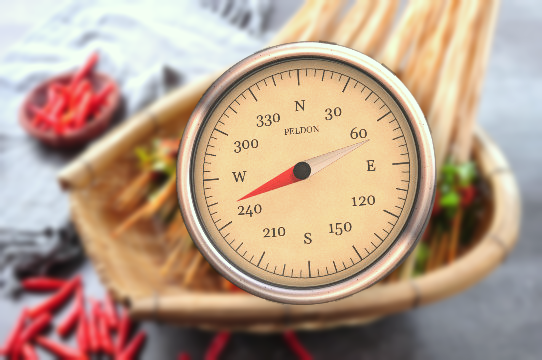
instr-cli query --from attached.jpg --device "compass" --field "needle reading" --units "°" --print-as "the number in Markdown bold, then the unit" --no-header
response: **250** °
